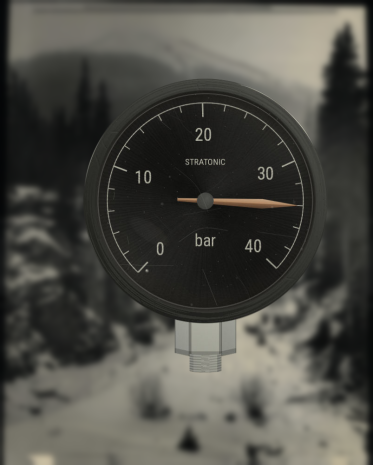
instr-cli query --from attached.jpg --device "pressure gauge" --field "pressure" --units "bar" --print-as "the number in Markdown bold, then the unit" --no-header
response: **34** bar
